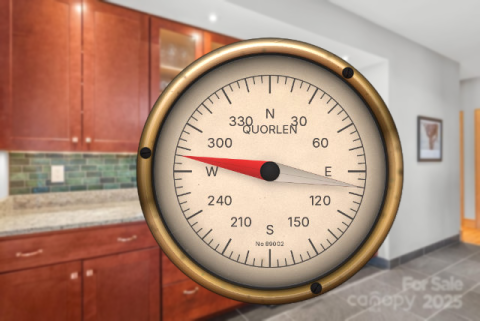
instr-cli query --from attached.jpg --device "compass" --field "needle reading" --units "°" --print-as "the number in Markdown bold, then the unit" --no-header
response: **280** °
